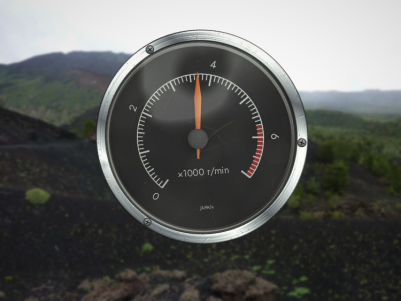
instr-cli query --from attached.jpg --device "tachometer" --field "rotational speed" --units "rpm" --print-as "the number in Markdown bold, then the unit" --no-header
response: **3700** rpm
